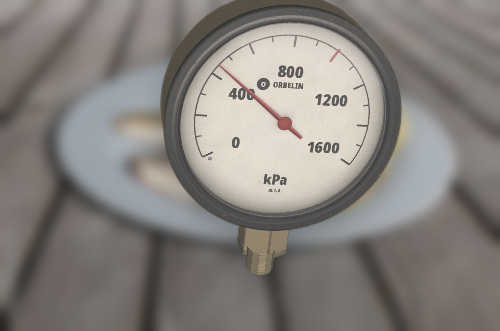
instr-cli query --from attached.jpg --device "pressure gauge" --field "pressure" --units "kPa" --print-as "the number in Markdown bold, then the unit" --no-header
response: **450** kPa
